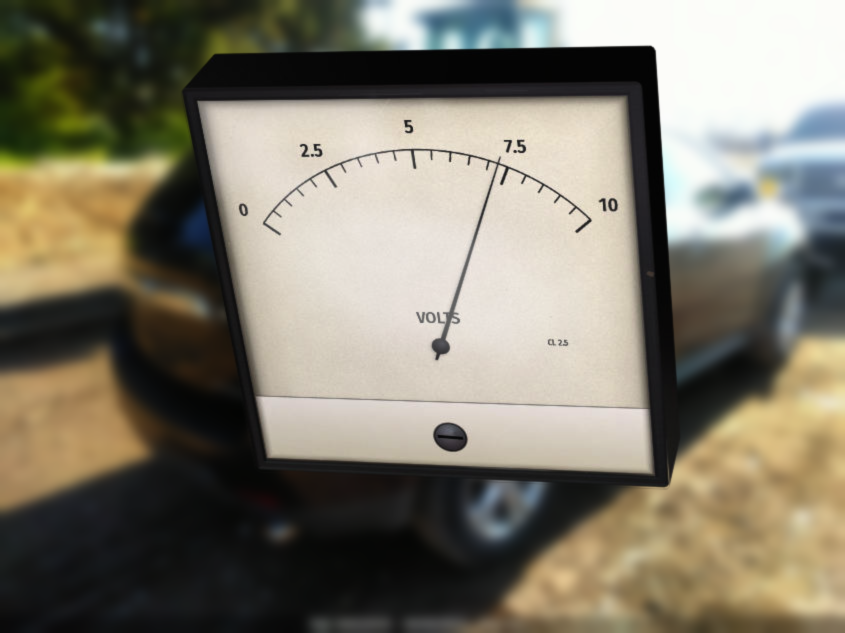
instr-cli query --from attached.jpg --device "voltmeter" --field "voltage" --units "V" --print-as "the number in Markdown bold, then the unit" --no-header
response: **7.25** V
